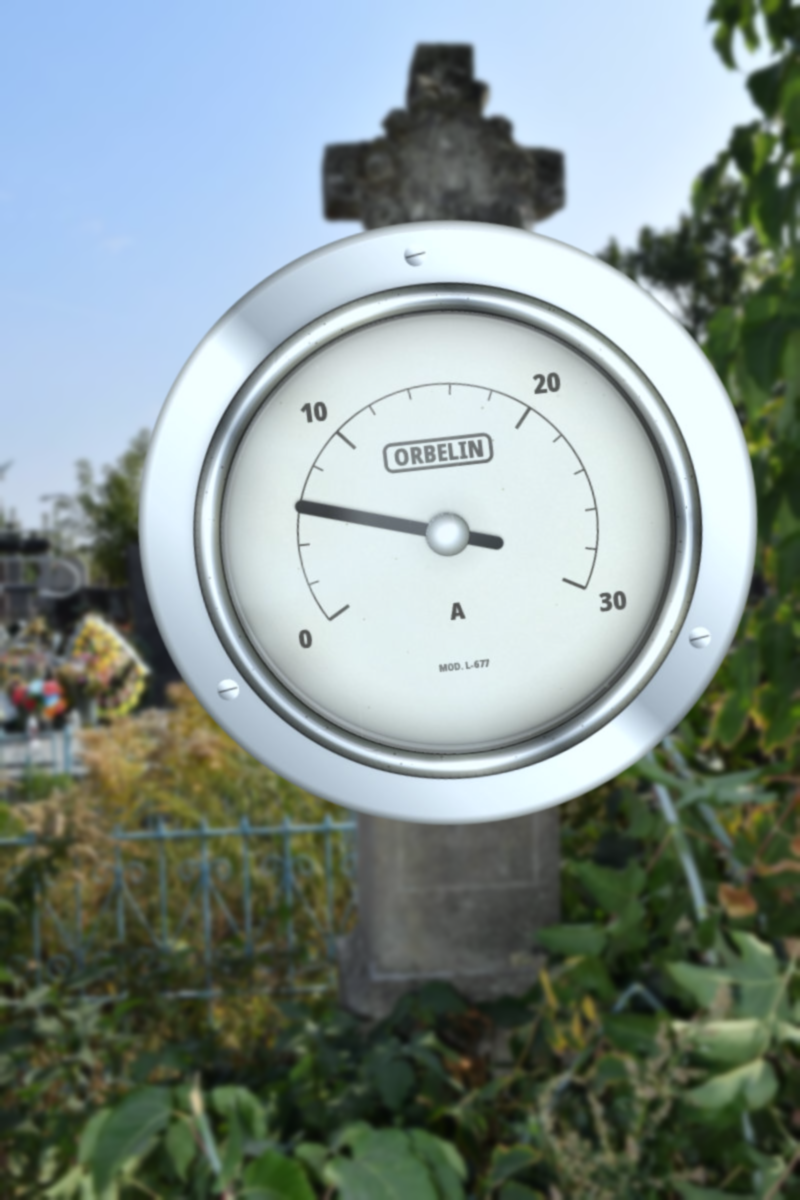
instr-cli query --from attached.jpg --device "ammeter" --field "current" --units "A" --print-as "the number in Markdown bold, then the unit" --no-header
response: **6** A
